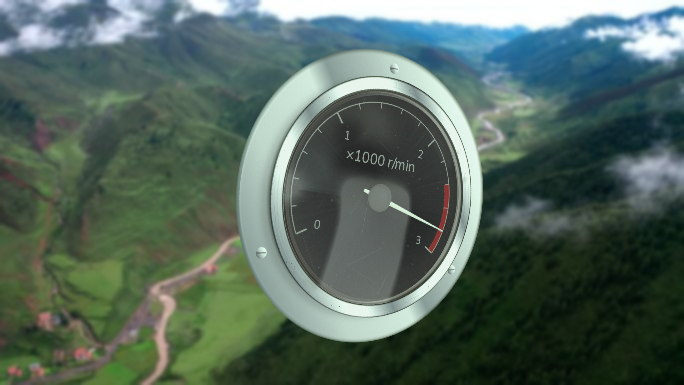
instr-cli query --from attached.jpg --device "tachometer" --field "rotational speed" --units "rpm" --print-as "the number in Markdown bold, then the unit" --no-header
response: **2800** rpm
